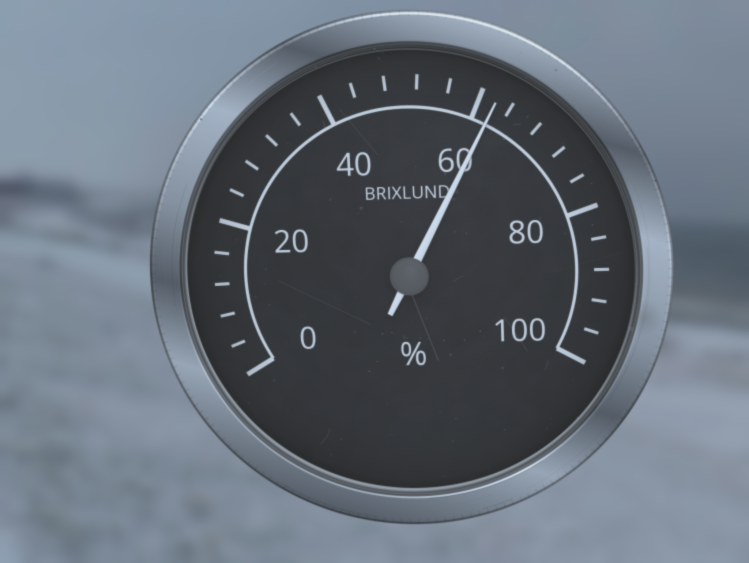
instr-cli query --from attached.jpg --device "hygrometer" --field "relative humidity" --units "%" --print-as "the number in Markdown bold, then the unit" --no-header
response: **62** %
